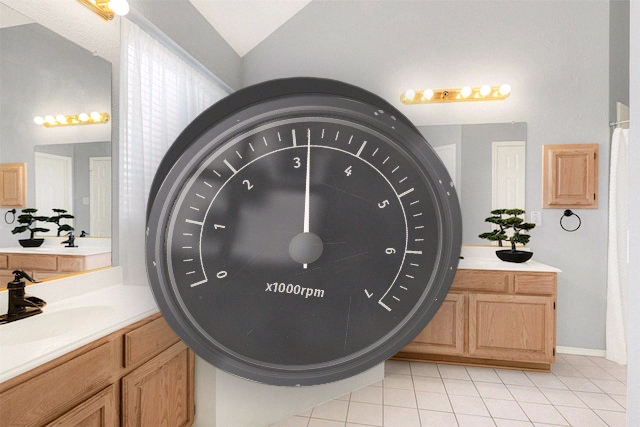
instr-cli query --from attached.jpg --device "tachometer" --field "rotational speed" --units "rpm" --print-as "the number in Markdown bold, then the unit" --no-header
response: **3200** rpm
